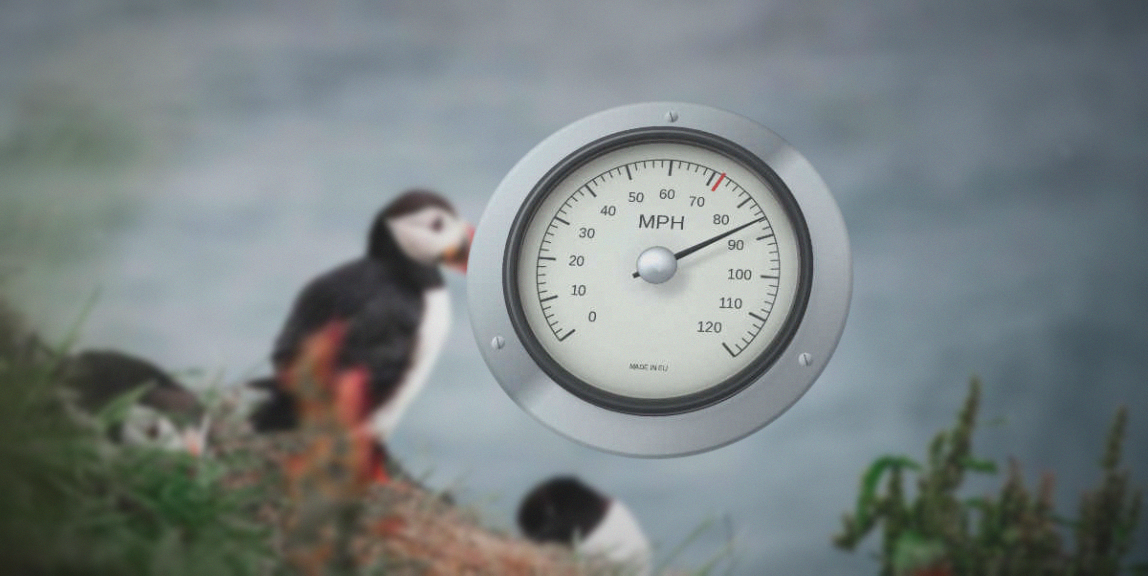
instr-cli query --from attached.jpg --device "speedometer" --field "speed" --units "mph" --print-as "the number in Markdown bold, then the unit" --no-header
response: **86** mph
